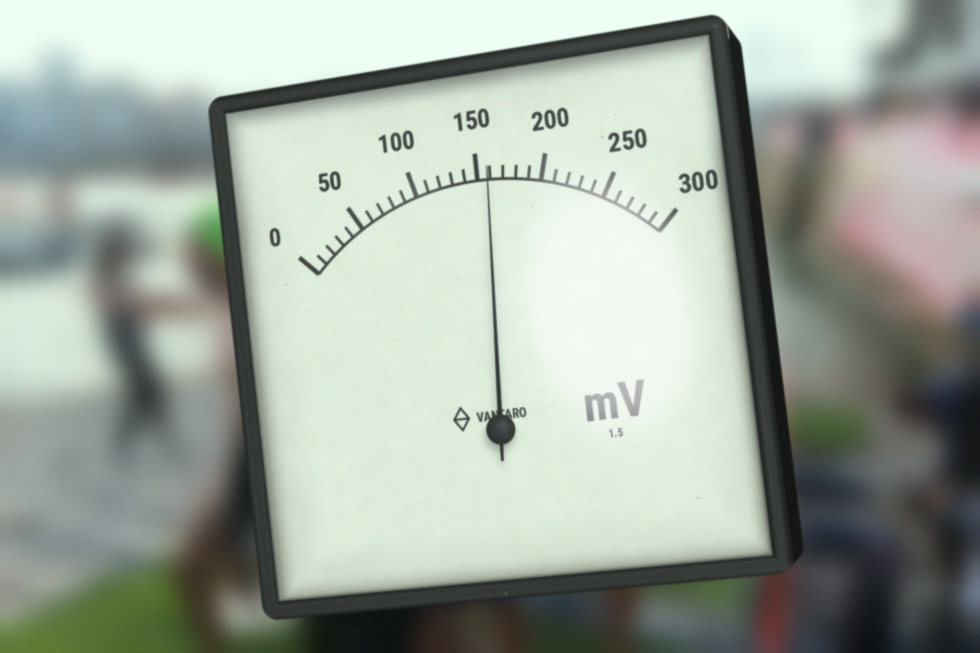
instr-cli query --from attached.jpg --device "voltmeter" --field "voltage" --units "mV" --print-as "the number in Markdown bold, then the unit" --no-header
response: **160** mV
